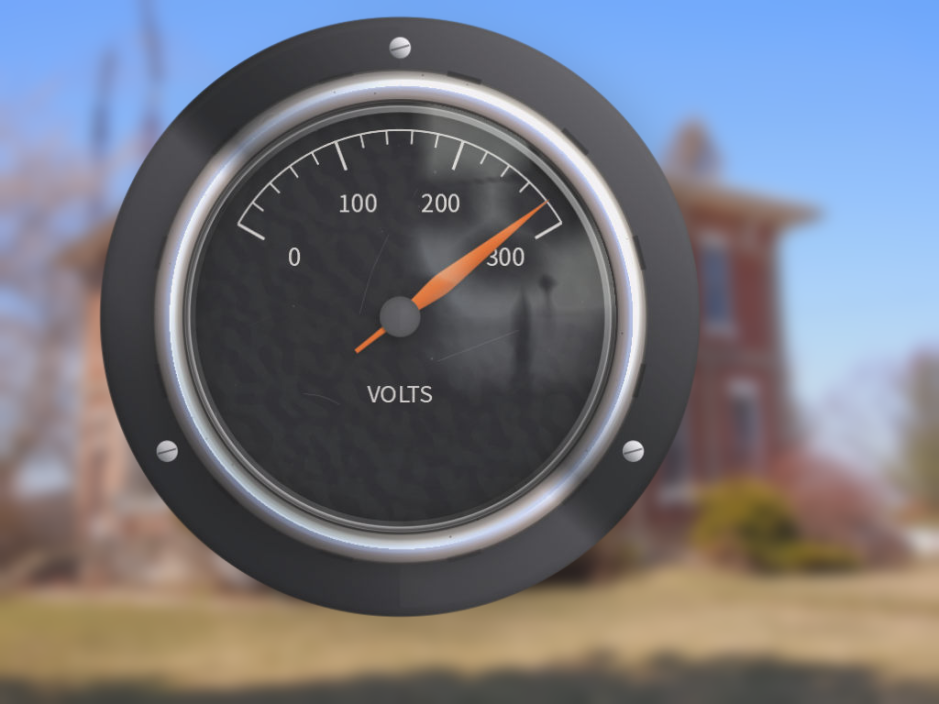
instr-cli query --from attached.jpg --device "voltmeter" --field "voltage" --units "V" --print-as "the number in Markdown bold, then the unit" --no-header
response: **280** V
